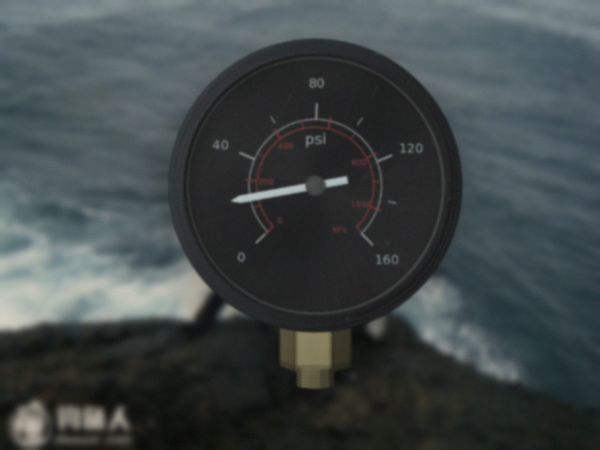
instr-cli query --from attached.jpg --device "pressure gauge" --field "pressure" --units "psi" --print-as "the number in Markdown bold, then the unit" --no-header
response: **20** psi
